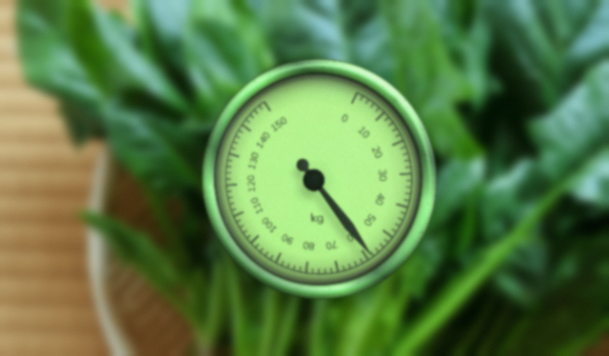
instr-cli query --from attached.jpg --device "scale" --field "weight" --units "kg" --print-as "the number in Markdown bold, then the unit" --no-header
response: **58** kg
